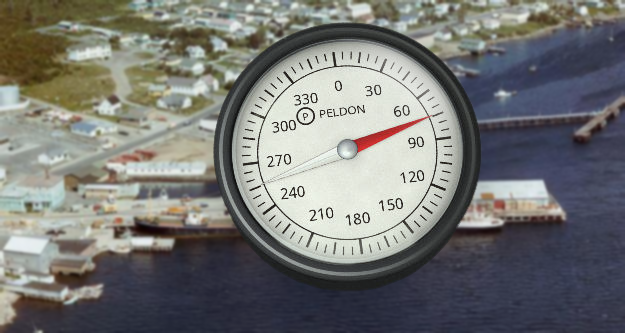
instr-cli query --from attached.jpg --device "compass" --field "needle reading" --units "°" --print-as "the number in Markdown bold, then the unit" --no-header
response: **75** °
